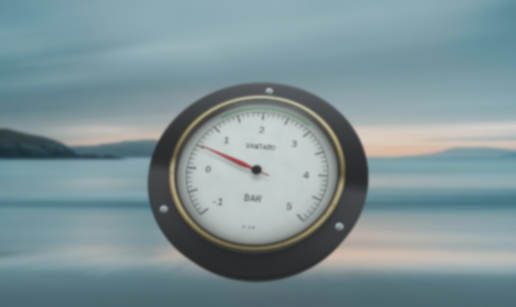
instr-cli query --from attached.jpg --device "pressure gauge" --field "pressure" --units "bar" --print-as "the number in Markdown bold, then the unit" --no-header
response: **0.5** bar
